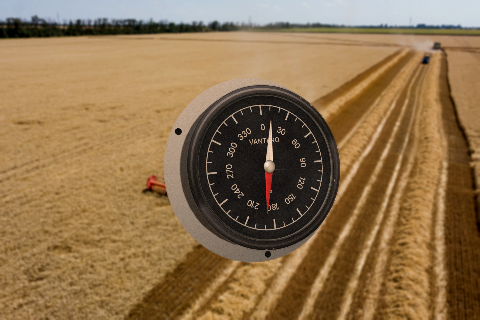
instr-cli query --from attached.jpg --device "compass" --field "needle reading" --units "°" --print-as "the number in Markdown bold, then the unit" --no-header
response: **190** °
